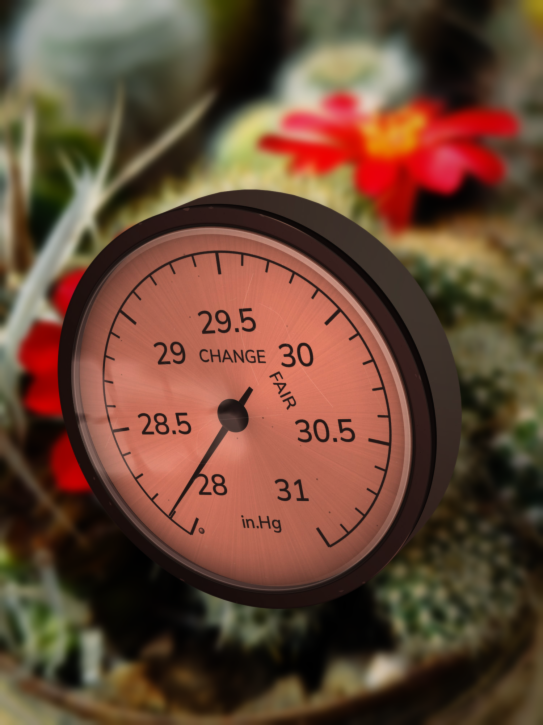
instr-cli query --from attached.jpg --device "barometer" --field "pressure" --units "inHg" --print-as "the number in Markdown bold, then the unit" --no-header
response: **28.1** inHg
